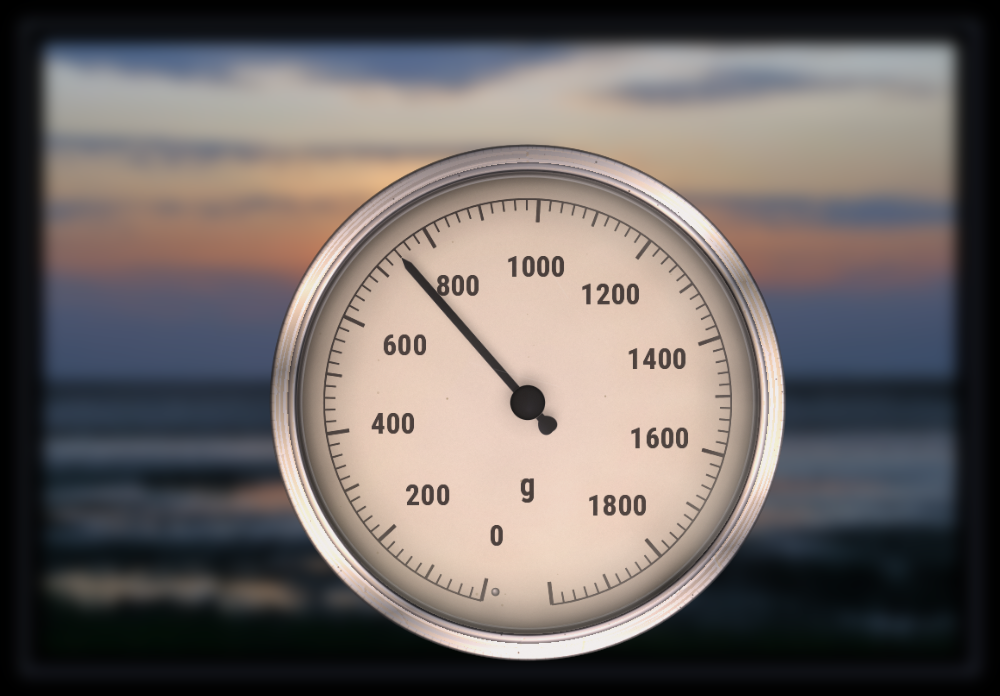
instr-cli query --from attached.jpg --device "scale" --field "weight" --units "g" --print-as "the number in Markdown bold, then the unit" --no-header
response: **740** g
